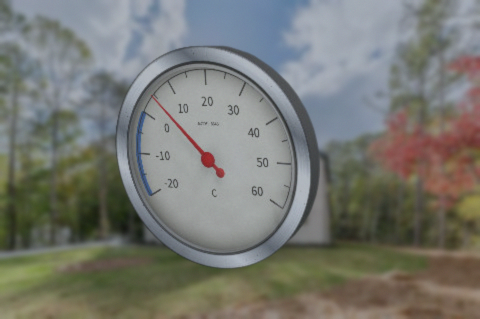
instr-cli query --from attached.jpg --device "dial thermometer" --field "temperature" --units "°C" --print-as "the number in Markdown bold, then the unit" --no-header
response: **5** °C
